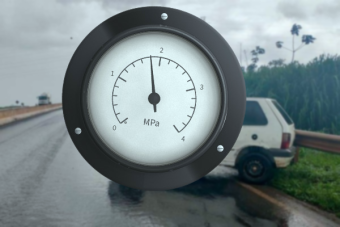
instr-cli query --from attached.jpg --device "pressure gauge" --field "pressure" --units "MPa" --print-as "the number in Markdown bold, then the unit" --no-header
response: **1.8** MPa
